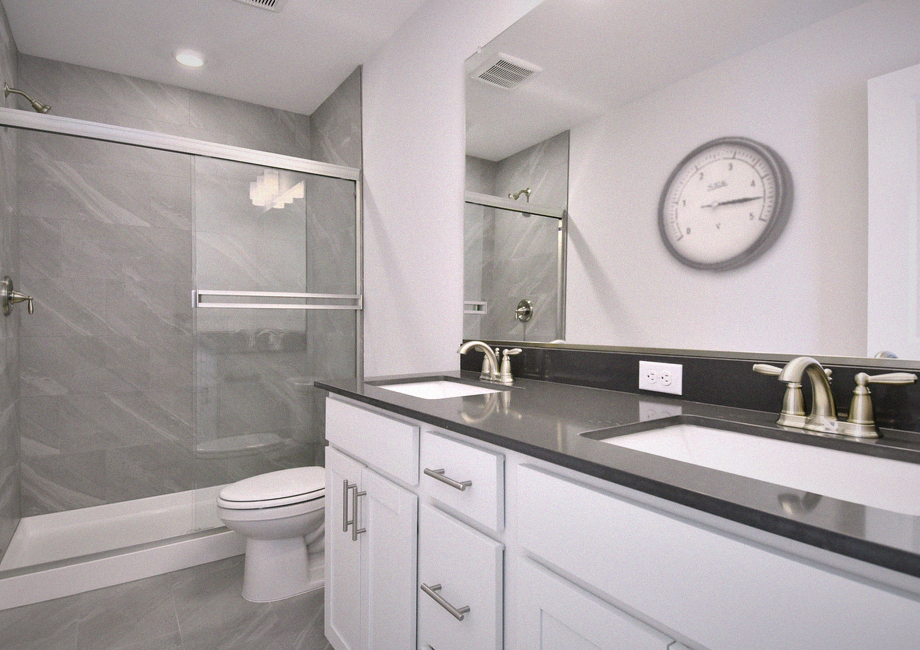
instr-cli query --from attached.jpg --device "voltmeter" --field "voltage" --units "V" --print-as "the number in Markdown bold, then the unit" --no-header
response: **4.5** V
